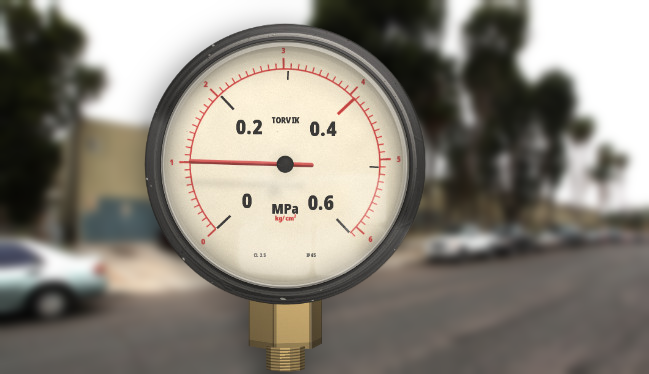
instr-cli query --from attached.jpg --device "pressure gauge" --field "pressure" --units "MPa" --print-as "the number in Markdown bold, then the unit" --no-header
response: **0.1** MPa
